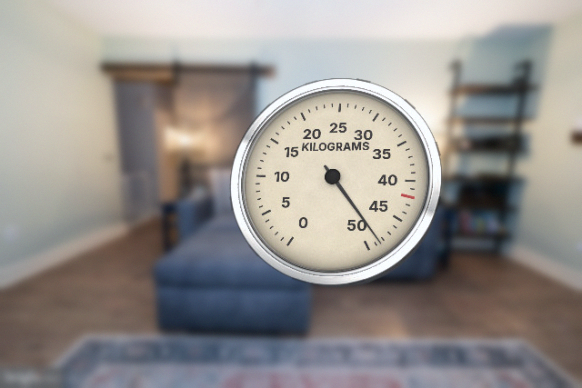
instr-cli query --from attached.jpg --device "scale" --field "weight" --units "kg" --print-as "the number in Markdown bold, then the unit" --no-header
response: **48.5** kg
